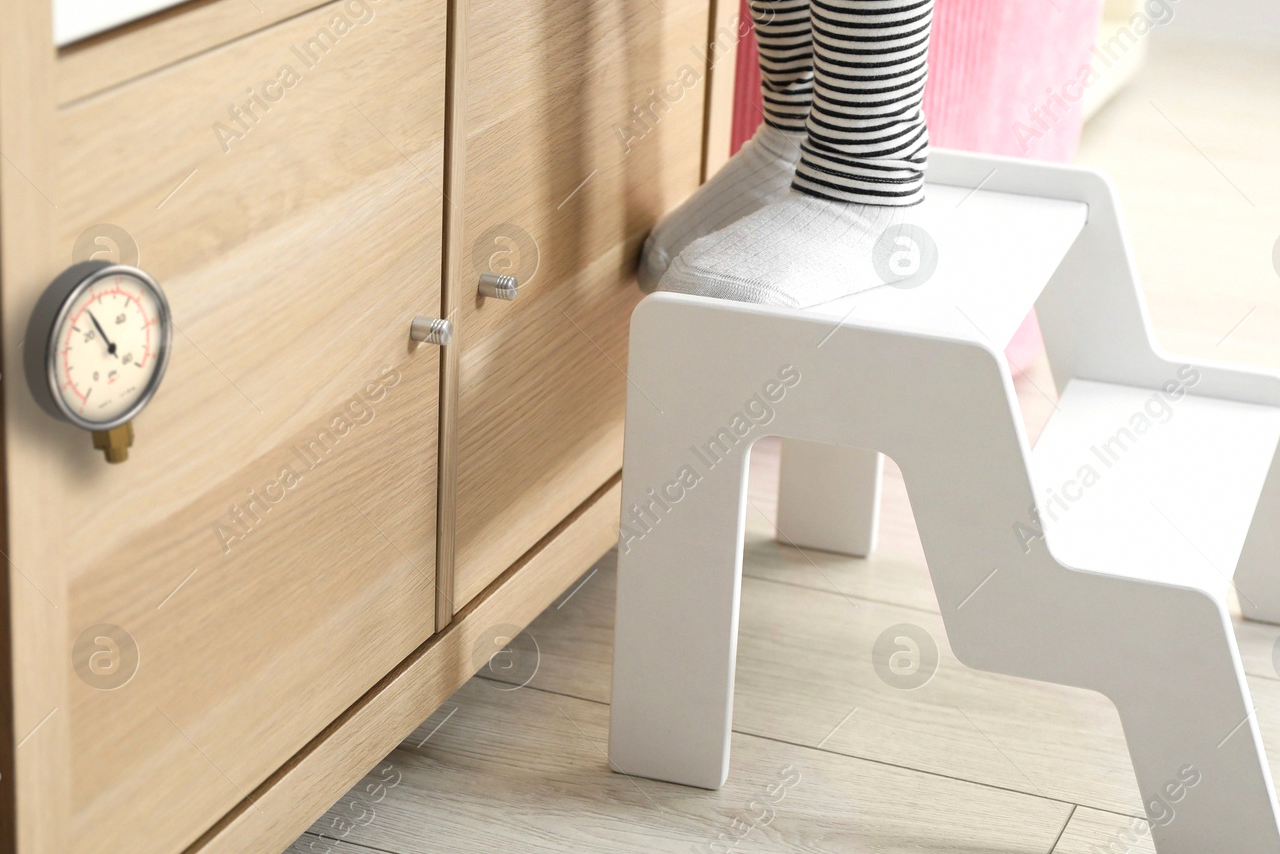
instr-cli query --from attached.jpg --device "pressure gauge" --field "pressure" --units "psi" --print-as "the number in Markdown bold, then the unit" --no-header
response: **25** psi
